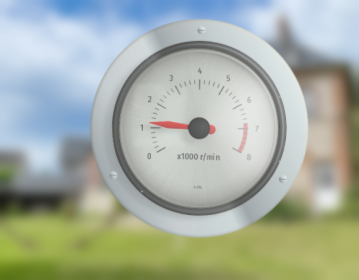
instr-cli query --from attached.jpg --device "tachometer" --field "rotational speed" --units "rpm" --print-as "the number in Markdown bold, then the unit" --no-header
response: **1200** rpm
